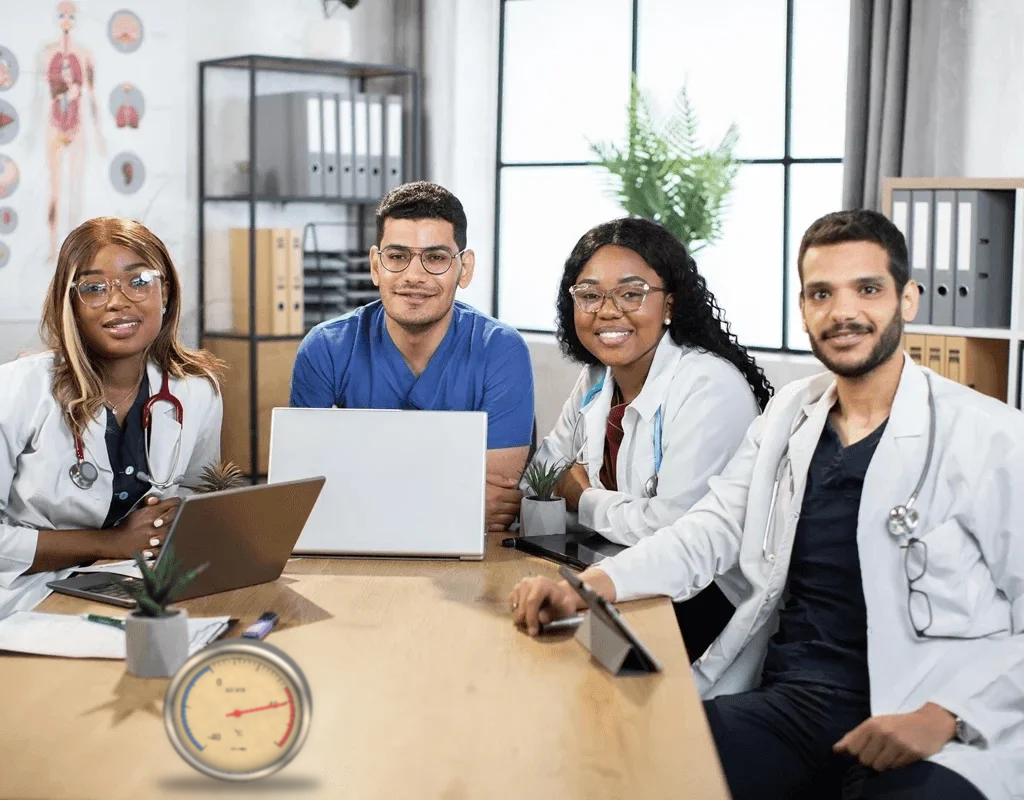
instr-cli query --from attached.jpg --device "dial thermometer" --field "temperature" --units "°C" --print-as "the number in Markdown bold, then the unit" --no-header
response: **40** °C
